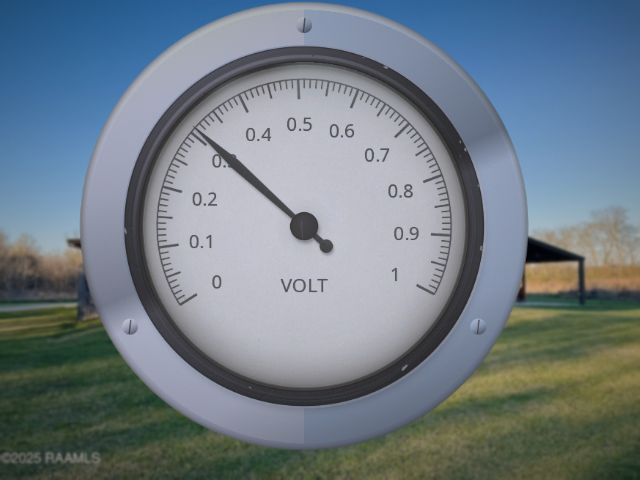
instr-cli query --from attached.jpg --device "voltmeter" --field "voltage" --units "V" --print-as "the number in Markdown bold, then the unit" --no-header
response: **0.31** V
